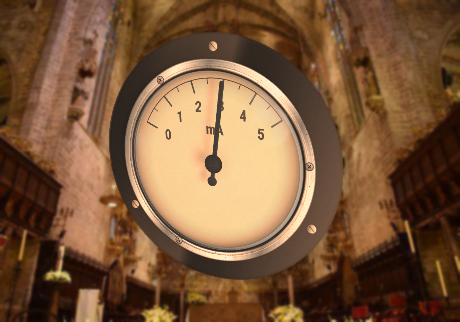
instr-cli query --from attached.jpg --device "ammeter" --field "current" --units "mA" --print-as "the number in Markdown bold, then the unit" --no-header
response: **3** mA
